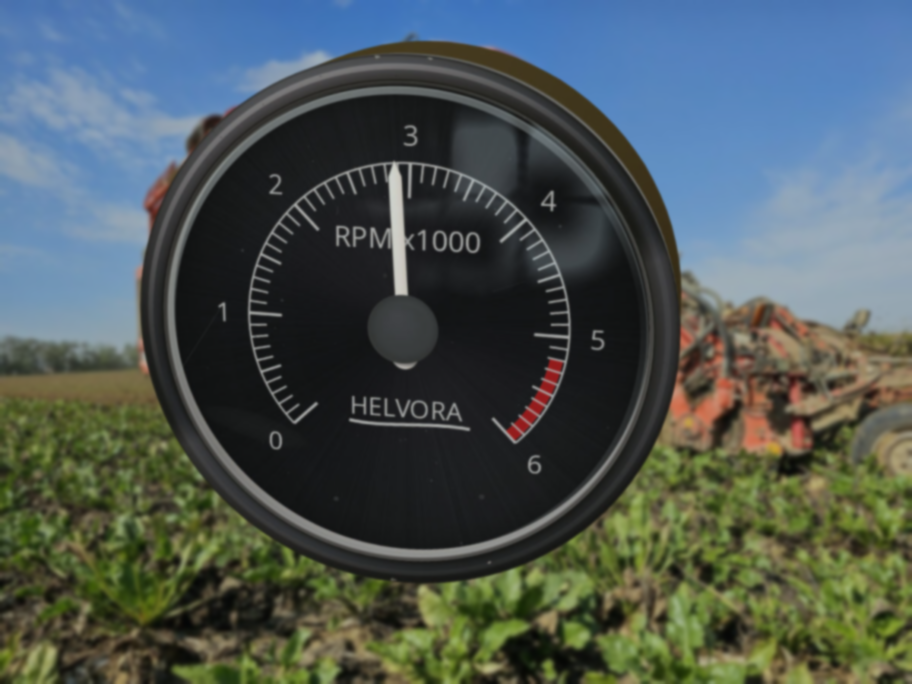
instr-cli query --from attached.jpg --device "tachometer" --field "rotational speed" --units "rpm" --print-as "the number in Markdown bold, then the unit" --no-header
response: **2900** rpm
